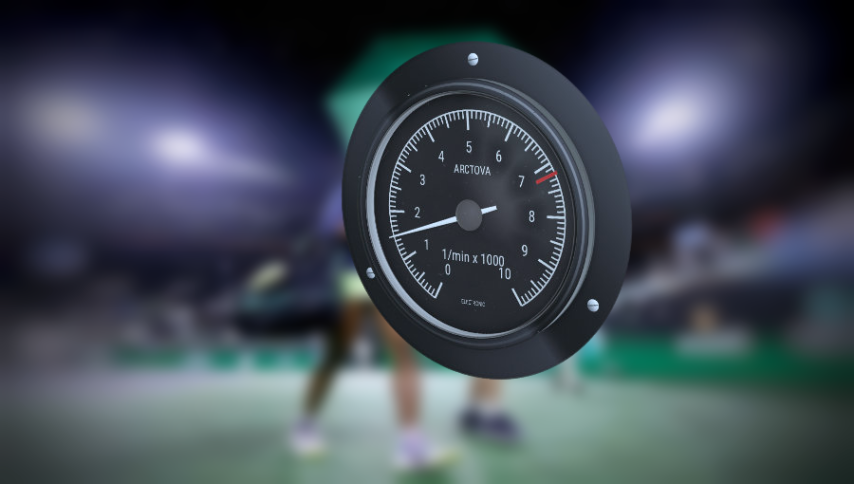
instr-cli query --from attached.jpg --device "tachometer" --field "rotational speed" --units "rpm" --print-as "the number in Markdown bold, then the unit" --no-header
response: **1500** rpm
